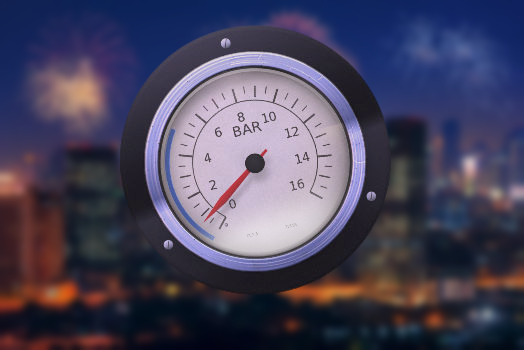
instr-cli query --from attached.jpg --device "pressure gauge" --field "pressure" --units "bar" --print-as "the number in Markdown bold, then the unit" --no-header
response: **0.75** bar
